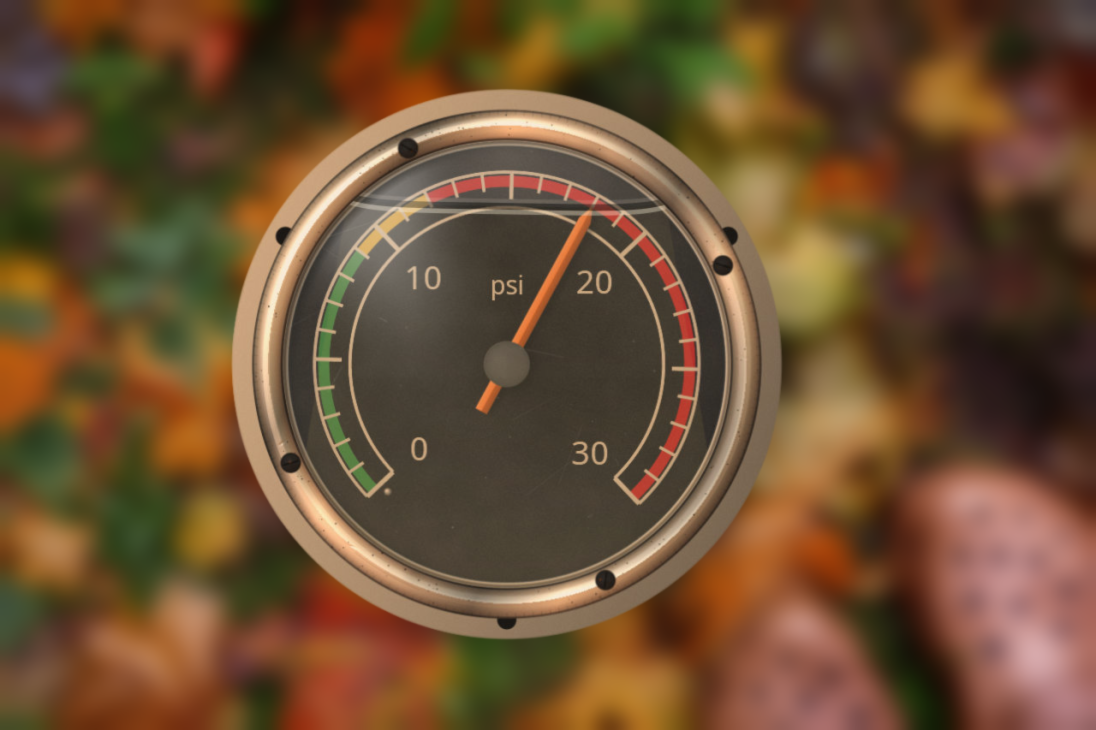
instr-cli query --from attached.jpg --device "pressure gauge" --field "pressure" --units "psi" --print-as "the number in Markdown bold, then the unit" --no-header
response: **18** psi
